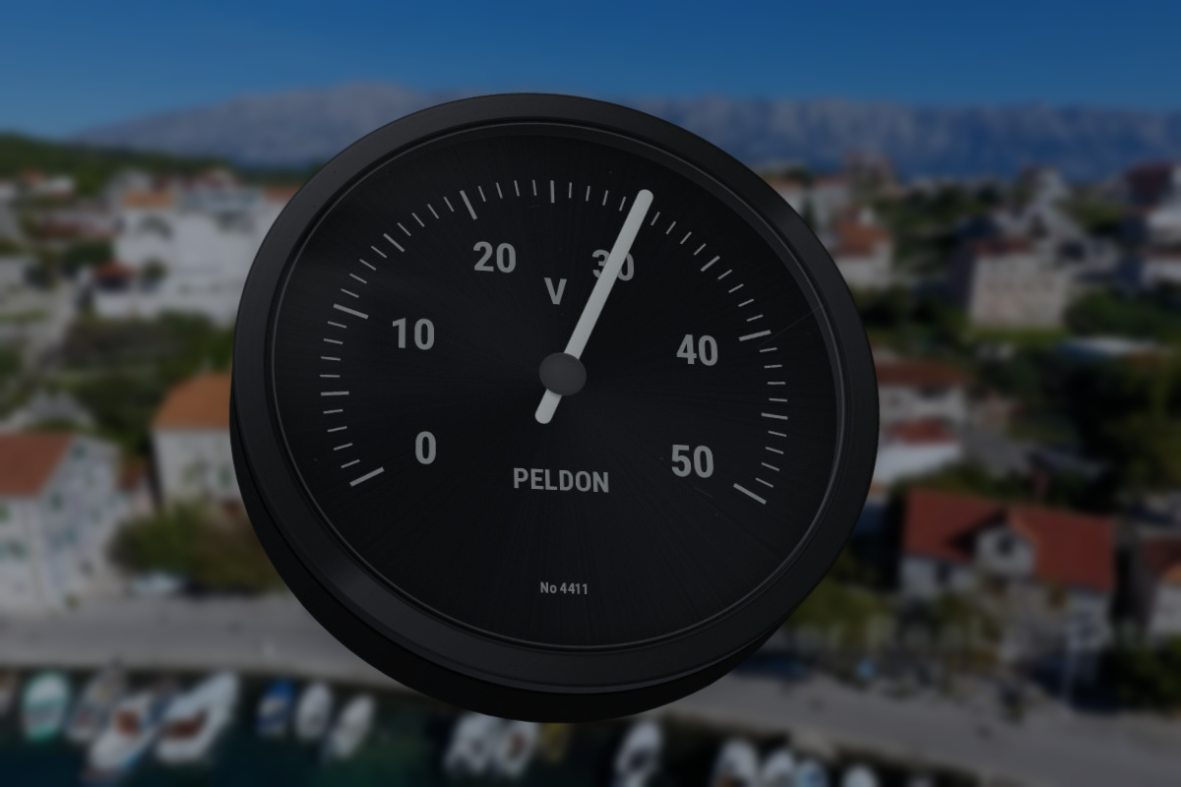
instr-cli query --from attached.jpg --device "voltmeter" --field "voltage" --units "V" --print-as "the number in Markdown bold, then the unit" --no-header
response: **30** V
